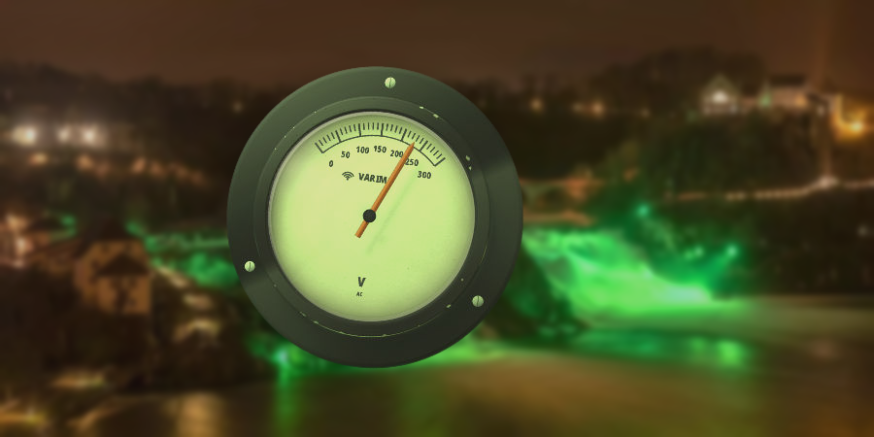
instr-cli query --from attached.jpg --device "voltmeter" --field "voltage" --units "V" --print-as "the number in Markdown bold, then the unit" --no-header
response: **230** V
